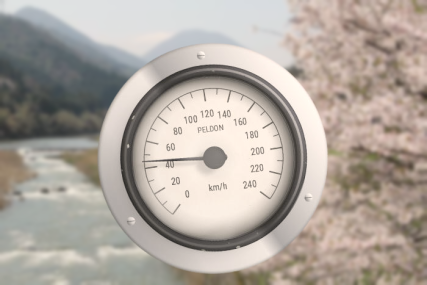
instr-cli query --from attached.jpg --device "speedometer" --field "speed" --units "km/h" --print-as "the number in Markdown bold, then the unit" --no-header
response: **45** km/h
